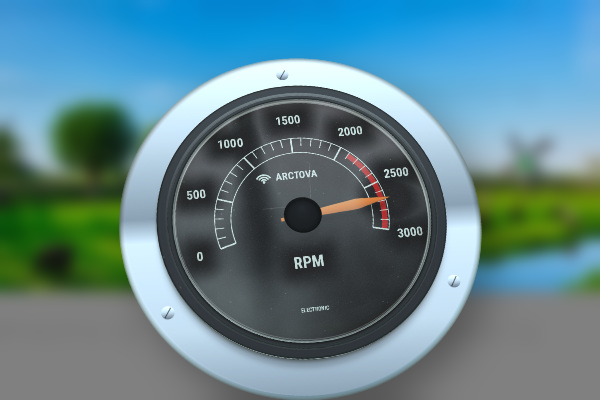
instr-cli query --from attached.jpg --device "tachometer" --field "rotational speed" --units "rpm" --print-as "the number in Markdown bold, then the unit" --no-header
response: **2700** rpm
